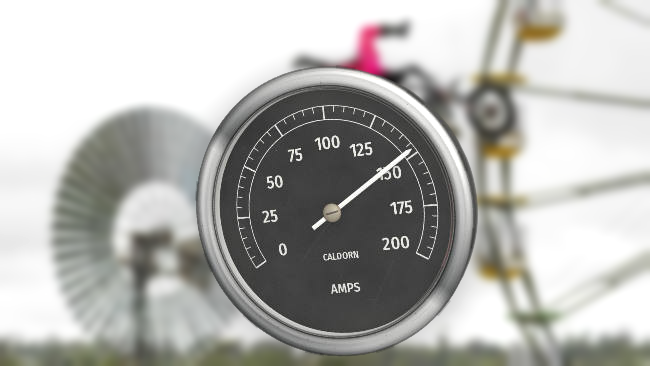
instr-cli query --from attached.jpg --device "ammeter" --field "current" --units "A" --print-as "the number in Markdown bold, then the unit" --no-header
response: **147.5** A
